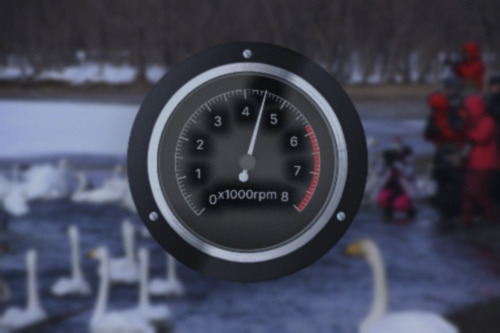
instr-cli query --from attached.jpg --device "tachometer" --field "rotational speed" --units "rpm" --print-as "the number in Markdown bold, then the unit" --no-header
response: **4500** rpm
